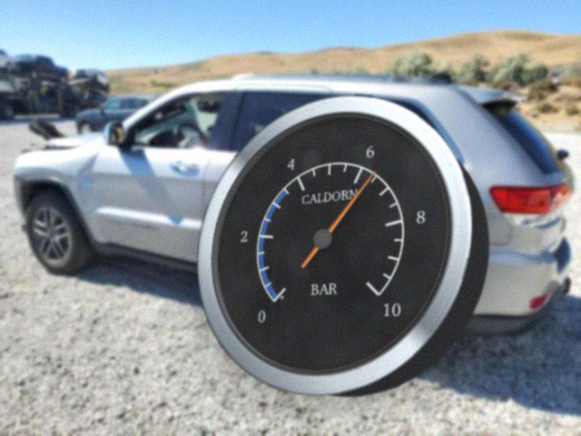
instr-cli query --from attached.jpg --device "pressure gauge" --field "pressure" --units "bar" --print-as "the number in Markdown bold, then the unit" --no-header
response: **6.5** bar
